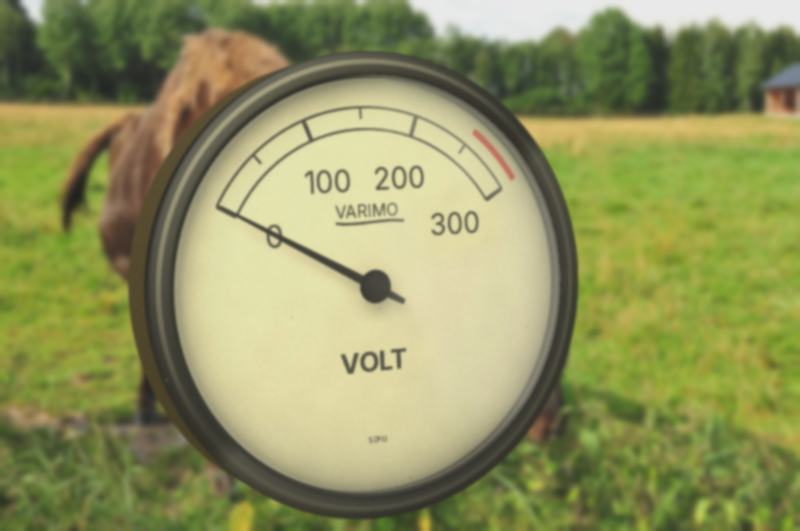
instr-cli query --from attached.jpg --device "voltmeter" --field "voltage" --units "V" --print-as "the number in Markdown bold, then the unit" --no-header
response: **0** V
